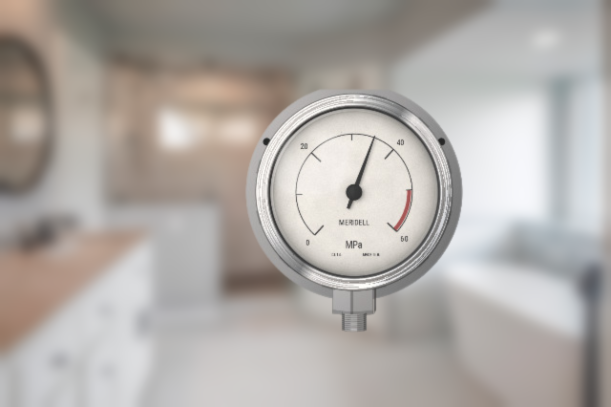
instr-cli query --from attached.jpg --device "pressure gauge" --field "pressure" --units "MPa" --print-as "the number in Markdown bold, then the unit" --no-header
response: **35** MPa
